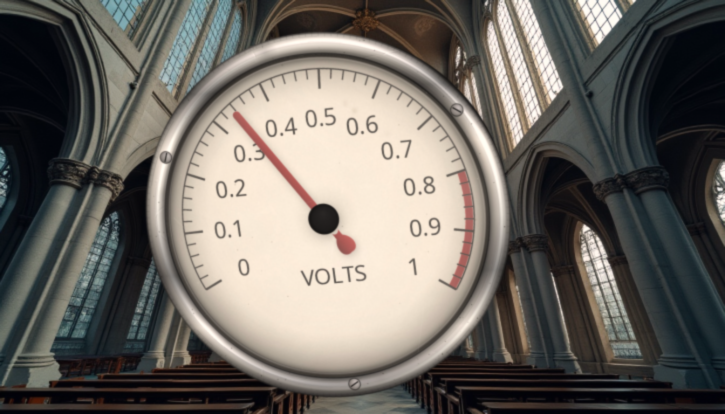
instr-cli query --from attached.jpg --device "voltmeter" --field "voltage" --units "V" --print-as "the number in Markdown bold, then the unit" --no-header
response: **0.34** V
